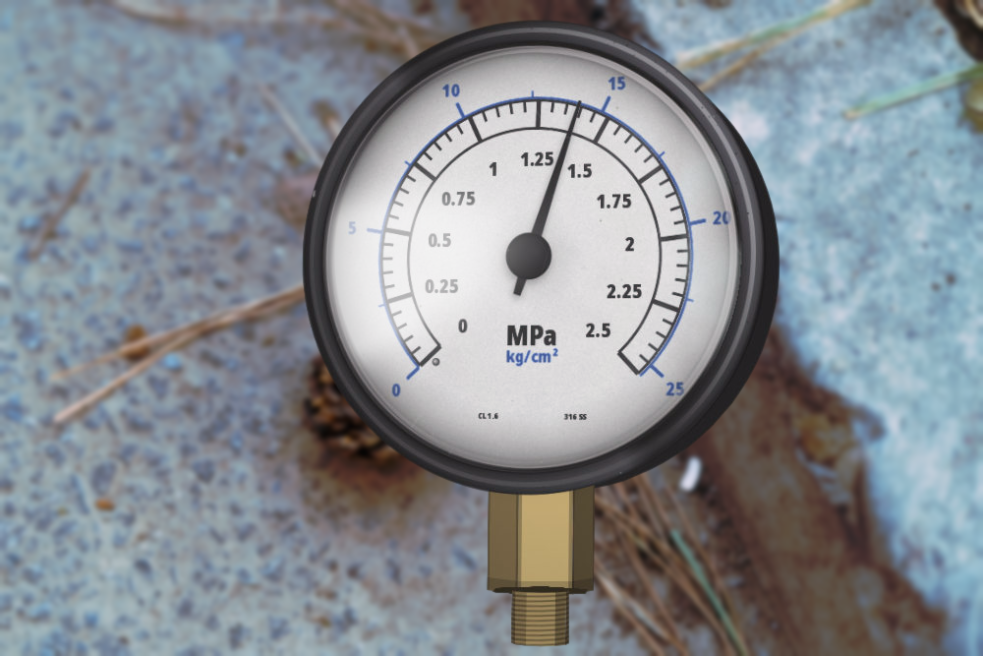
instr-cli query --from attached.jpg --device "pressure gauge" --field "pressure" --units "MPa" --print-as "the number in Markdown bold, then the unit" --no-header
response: **1.4** MPa
